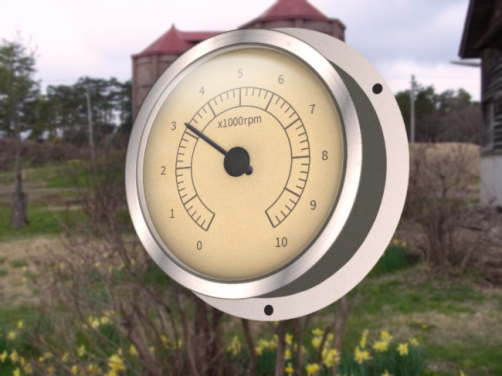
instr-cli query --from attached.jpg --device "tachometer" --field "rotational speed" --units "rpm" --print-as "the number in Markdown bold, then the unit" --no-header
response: **3200** rpm
